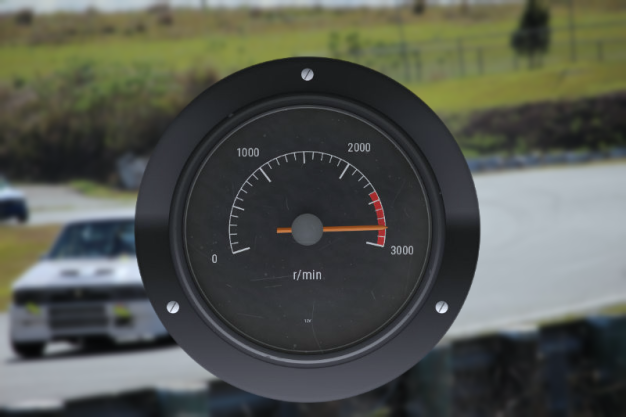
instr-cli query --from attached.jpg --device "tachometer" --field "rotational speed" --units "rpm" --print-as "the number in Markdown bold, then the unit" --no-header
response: **2800** rpm
